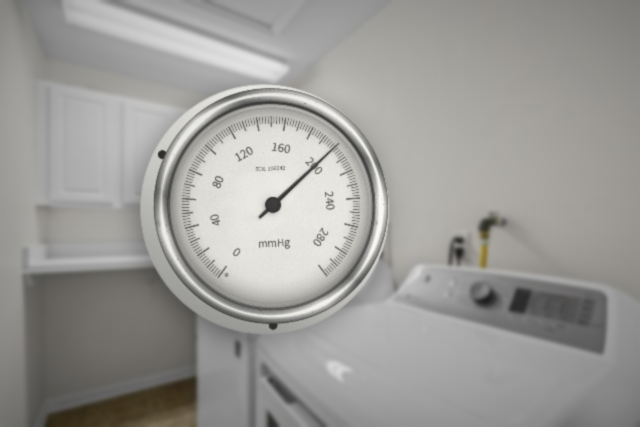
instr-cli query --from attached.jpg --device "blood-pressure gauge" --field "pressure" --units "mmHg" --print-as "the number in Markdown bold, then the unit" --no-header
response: **200** mmHg
